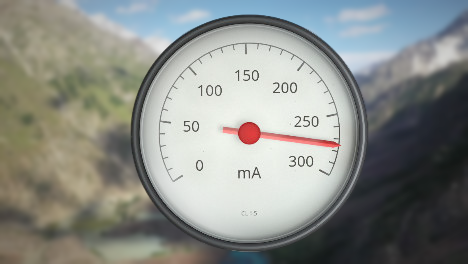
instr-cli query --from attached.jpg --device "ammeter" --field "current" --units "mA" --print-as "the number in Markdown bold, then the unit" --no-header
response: **275** mA
